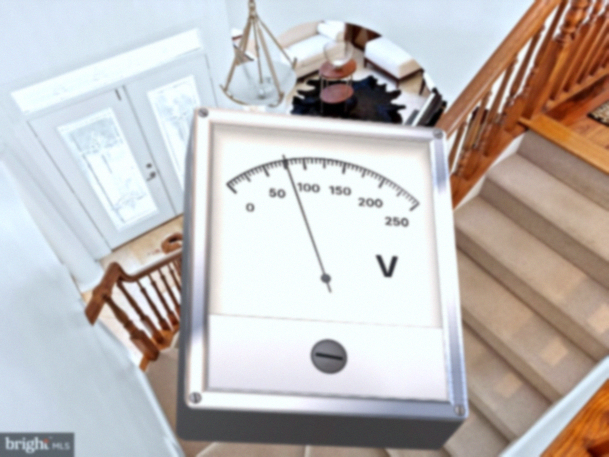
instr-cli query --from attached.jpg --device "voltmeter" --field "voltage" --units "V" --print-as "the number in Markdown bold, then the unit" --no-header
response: **75** V
